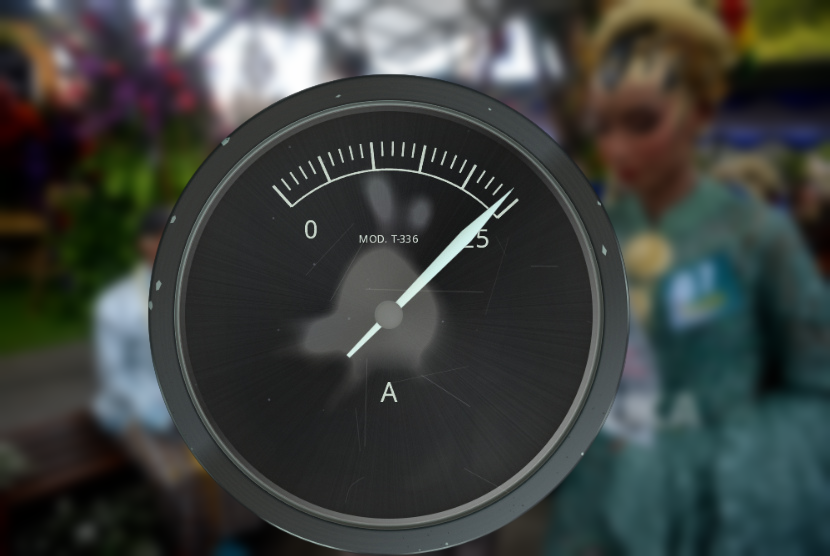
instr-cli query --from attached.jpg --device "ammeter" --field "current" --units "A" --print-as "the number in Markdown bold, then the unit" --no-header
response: **24** A
